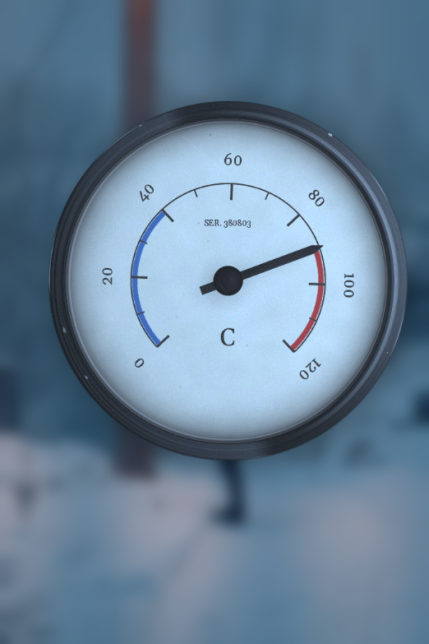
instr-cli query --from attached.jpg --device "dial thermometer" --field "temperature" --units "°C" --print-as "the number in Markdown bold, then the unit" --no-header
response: **90** °C
